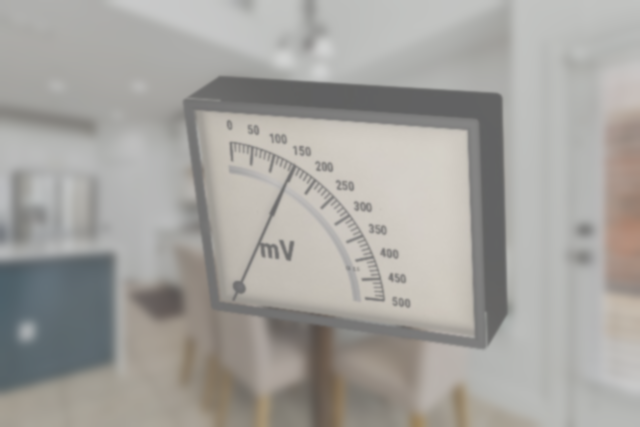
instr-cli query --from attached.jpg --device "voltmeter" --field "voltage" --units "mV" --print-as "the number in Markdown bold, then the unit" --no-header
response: **150** mV
